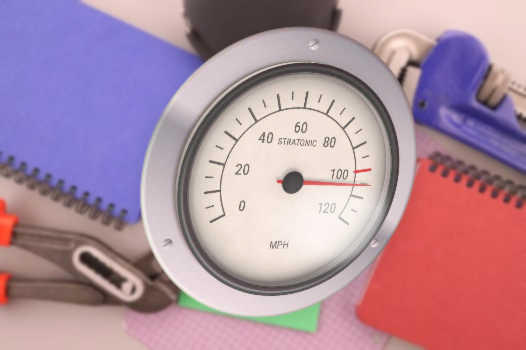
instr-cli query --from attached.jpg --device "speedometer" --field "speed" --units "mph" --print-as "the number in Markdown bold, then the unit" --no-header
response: **105** mph
